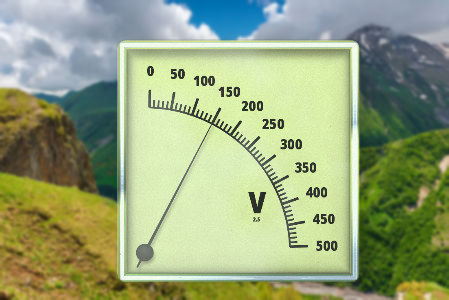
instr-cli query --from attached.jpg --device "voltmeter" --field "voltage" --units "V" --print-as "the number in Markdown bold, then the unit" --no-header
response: **150** V
